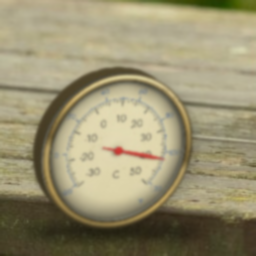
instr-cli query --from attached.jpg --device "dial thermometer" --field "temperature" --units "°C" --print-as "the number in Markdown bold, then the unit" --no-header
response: **40** °C
